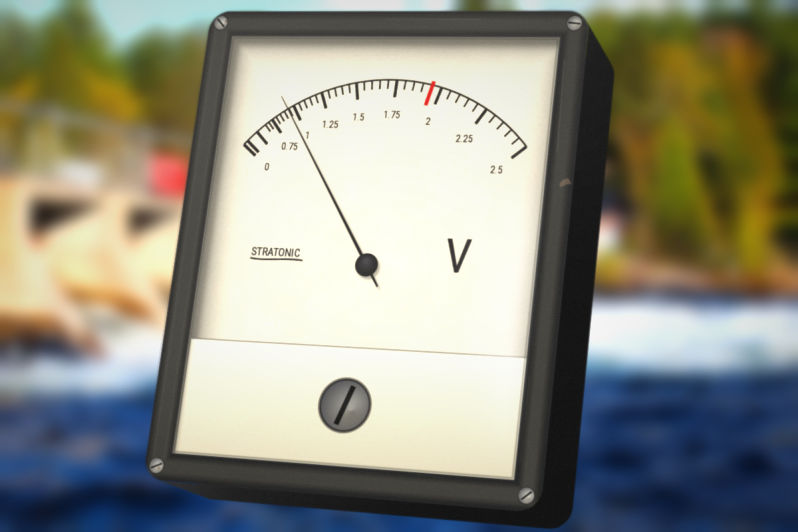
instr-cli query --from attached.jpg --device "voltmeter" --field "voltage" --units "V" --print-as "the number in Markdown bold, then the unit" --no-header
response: **0.95** V
